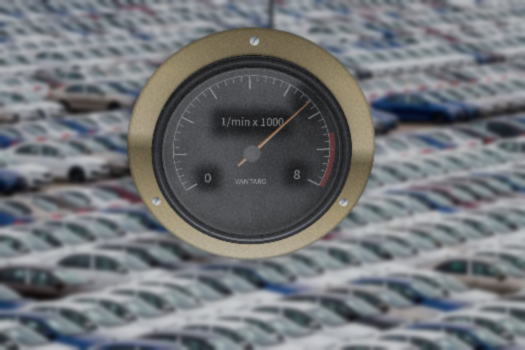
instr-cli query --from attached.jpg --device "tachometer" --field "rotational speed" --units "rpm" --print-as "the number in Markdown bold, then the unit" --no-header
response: **5600** rpm
